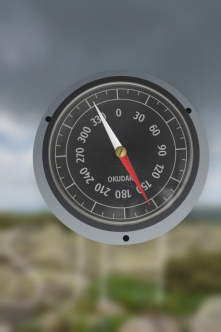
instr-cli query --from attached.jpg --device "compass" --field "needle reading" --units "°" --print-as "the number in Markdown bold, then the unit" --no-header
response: **155** °
